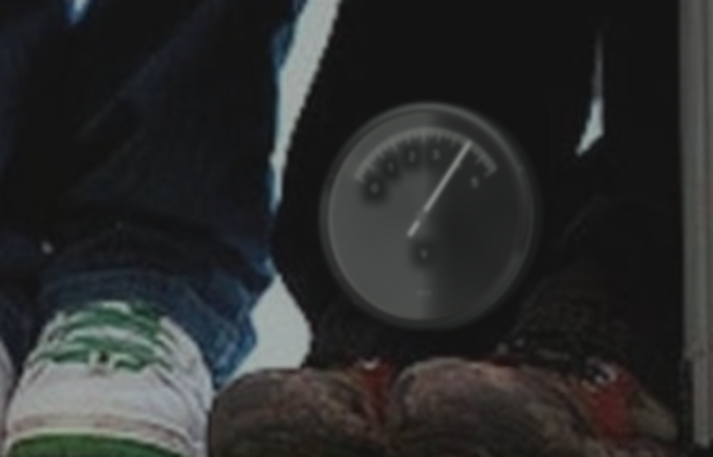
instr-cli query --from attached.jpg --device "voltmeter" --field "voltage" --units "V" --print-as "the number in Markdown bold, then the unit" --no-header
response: **4** V
